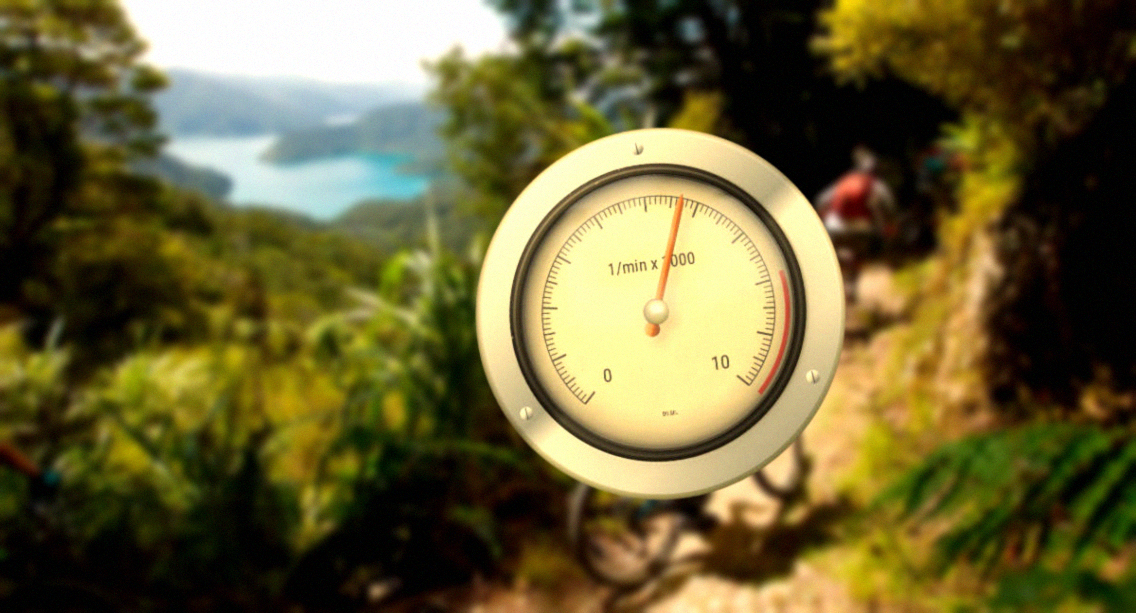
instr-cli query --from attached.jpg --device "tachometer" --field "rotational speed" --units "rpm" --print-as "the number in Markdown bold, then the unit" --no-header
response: **5700** rpm
